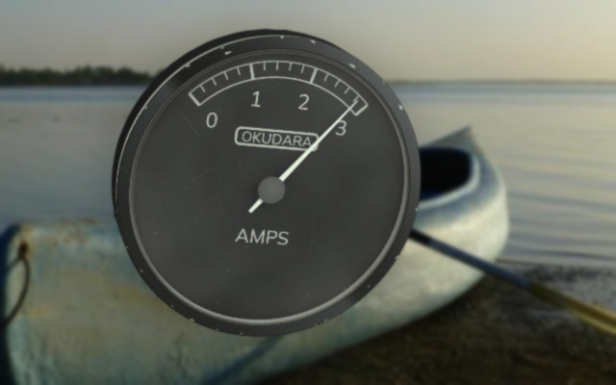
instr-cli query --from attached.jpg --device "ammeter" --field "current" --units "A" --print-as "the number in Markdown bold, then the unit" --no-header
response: **2.8** A
